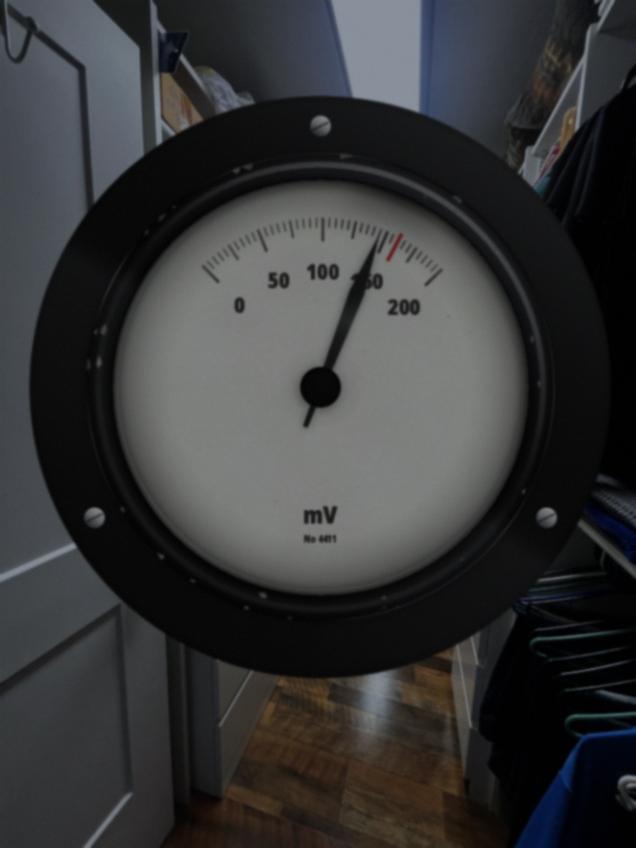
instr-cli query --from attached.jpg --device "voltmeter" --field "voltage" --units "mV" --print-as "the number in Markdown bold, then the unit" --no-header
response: **145** mV
